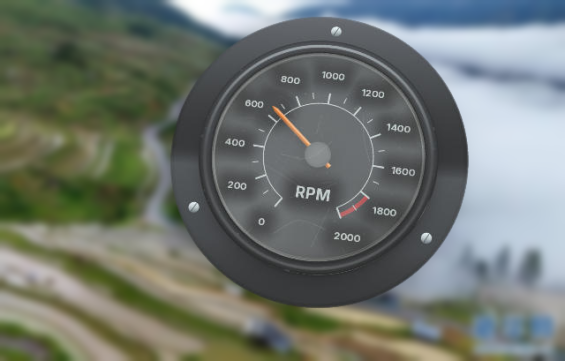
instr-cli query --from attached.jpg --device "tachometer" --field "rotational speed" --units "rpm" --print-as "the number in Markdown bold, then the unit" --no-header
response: **650** rpm
